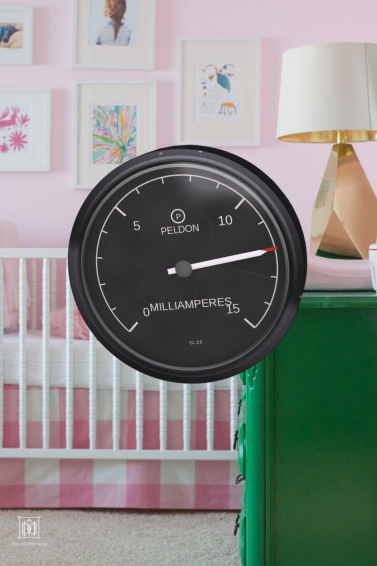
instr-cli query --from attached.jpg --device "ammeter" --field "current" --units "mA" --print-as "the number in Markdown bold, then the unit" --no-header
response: **12** mA
